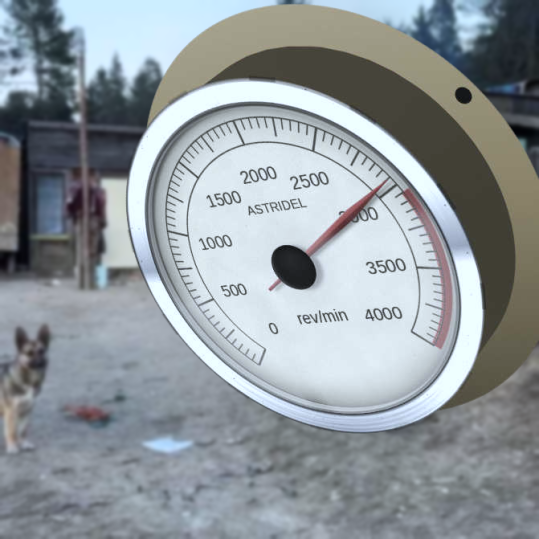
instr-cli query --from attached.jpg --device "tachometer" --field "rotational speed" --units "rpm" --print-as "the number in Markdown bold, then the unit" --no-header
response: **2950** rpm
